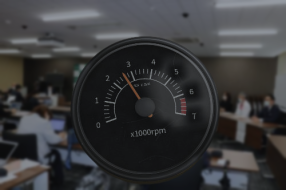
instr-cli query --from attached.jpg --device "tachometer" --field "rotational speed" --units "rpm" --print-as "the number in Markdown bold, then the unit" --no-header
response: **2600** rpm
